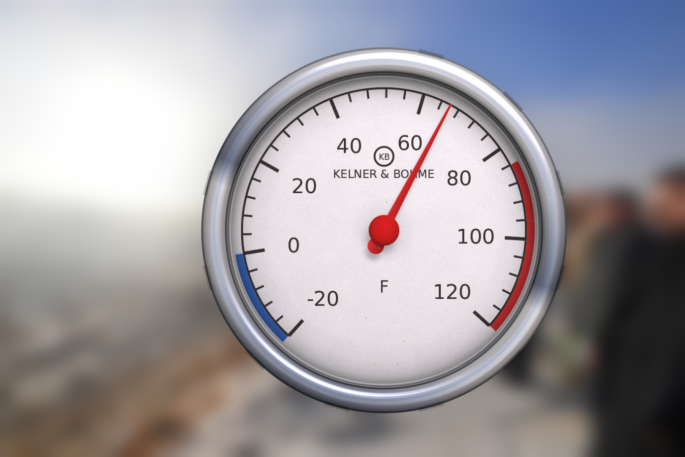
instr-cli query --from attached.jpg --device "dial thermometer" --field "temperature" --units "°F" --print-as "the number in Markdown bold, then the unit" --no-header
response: **66** °F
